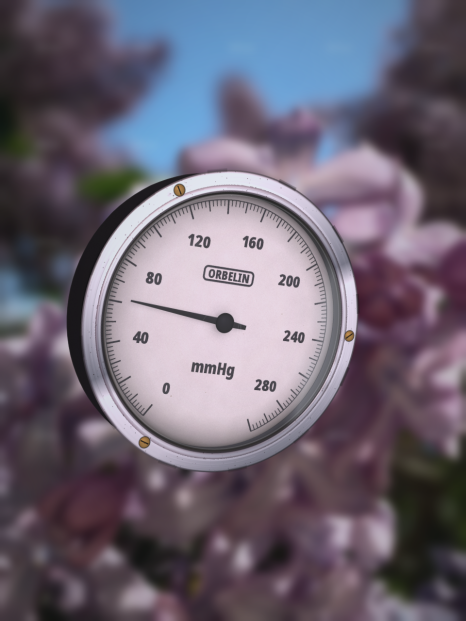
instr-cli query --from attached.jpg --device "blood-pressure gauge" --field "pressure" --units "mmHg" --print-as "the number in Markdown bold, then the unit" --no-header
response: **62** mmHg
